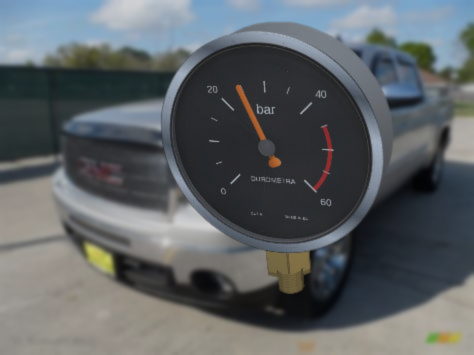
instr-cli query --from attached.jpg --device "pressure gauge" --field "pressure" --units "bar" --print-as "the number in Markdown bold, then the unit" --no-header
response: **25** bar
